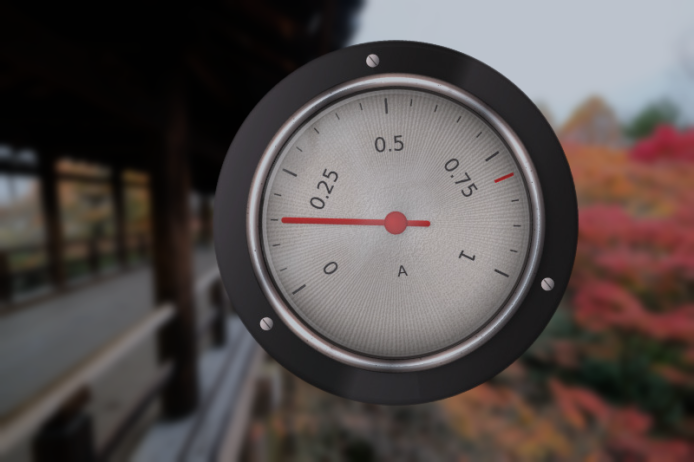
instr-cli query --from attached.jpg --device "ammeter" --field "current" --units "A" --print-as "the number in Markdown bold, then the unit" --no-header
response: **0.15** A
